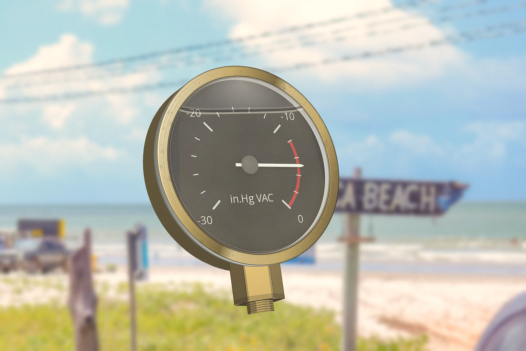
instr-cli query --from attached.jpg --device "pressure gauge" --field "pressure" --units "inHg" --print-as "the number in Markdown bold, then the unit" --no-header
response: **-5** inHg
